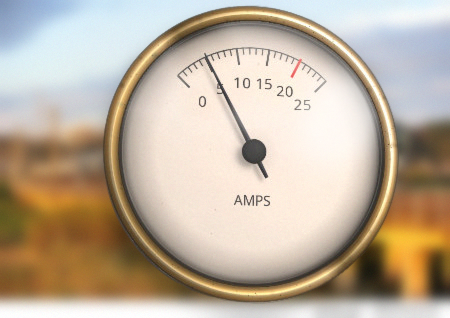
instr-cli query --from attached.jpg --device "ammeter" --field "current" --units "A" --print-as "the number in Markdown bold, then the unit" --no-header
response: **5** A
